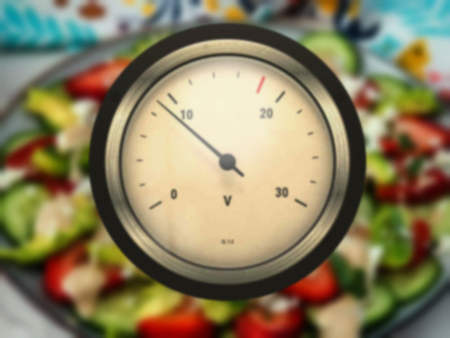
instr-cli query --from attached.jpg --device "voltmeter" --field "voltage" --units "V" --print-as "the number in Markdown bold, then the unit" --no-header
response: **9** V
